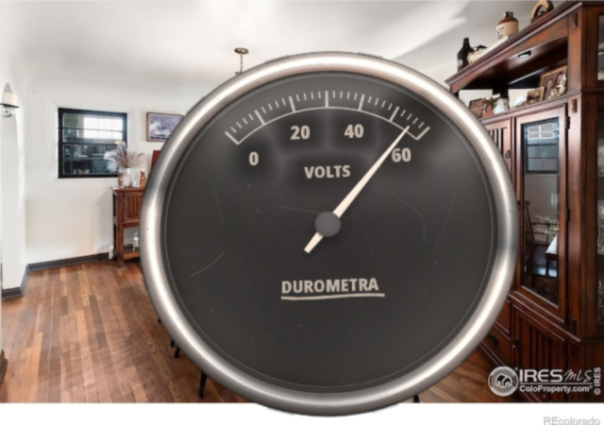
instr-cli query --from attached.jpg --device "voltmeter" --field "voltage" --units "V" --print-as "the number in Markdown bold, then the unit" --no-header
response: **56** V
